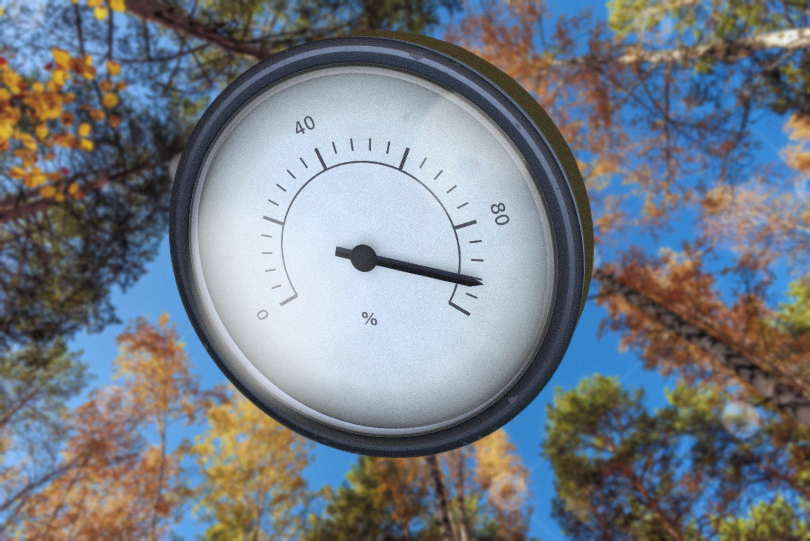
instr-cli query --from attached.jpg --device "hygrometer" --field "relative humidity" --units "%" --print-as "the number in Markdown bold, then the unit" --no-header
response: **92** %
